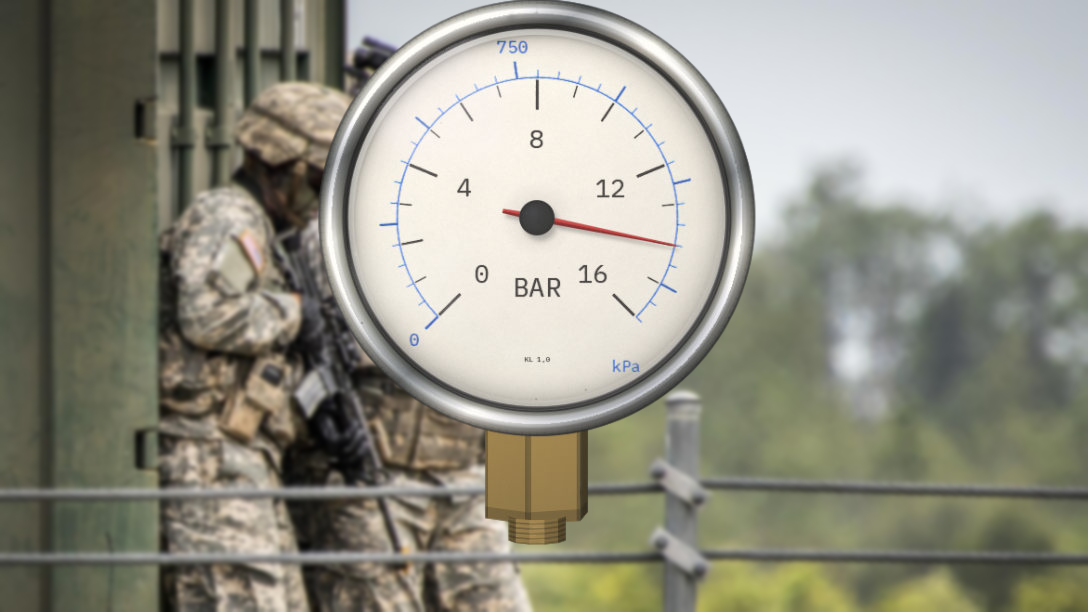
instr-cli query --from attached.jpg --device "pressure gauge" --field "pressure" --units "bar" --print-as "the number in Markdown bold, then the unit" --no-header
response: **14** bar
